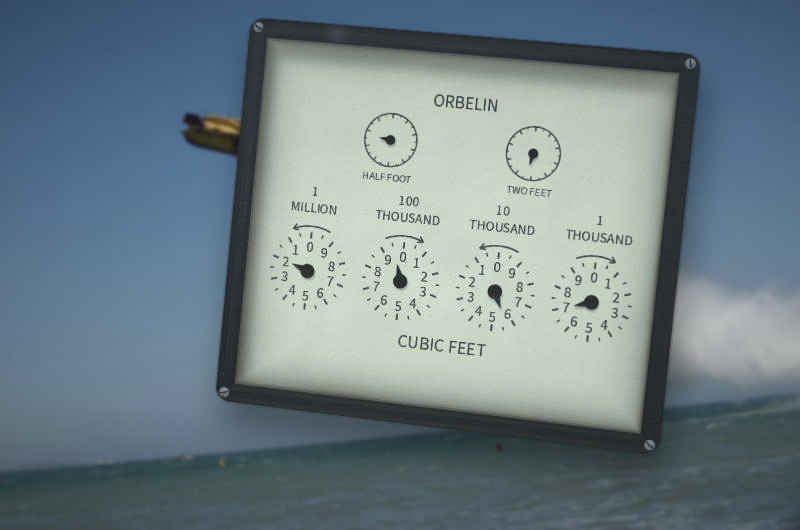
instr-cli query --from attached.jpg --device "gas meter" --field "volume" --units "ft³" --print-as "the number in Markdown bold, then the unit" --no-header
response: **195700** ft³
